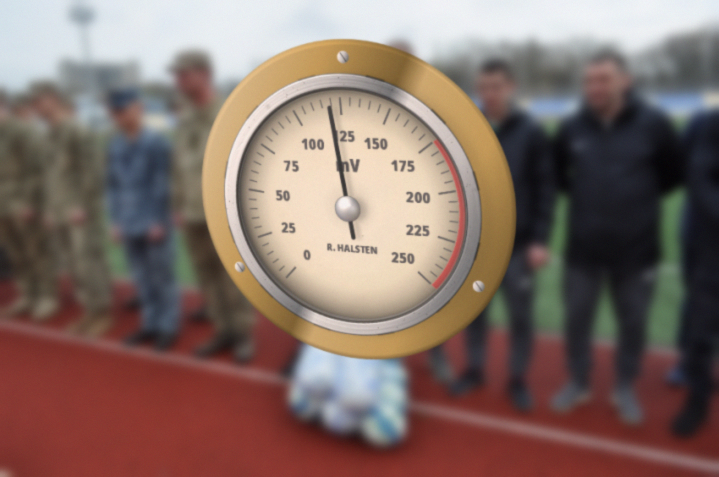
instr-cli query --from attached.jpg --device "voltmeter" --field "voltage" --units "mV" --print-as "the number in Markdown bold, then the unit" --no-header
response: **120** mV
